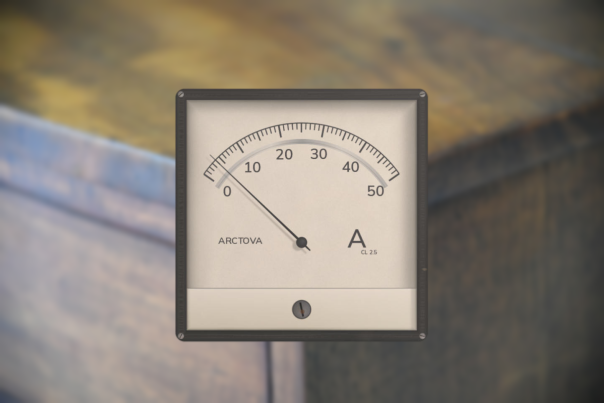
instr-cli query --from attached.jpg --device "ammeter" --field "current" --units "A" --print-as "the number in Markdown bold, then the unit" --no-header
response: **4** A
